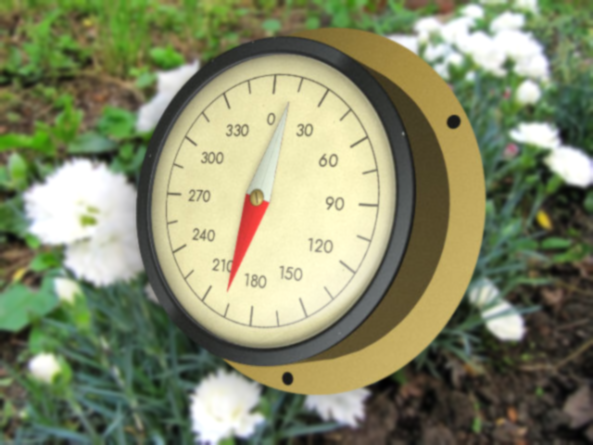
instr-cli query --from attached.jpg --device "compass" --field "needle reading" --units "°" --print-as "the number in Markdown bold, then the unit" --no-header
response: **195** °
